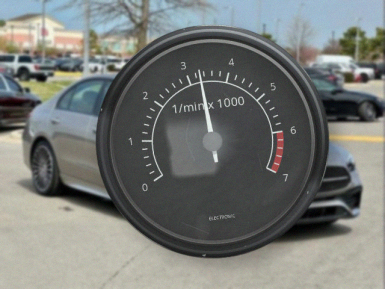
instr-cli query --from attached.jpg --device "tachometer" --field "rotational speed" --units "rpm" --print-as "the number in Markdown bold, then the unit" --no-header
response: **3300** rpm
